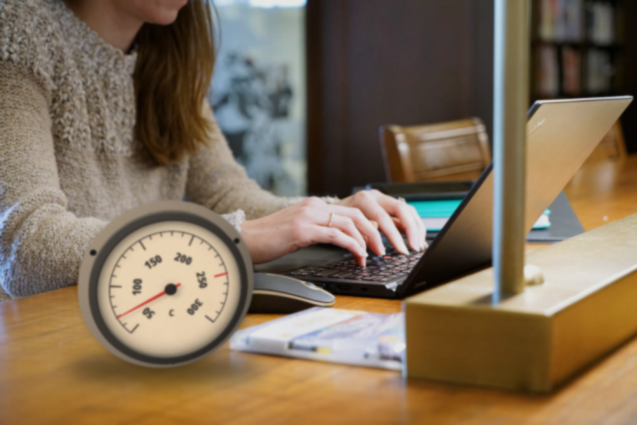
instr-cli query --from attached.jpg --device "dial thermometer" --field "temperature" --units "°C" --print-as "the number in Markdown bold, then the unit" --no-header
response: **70** °C
